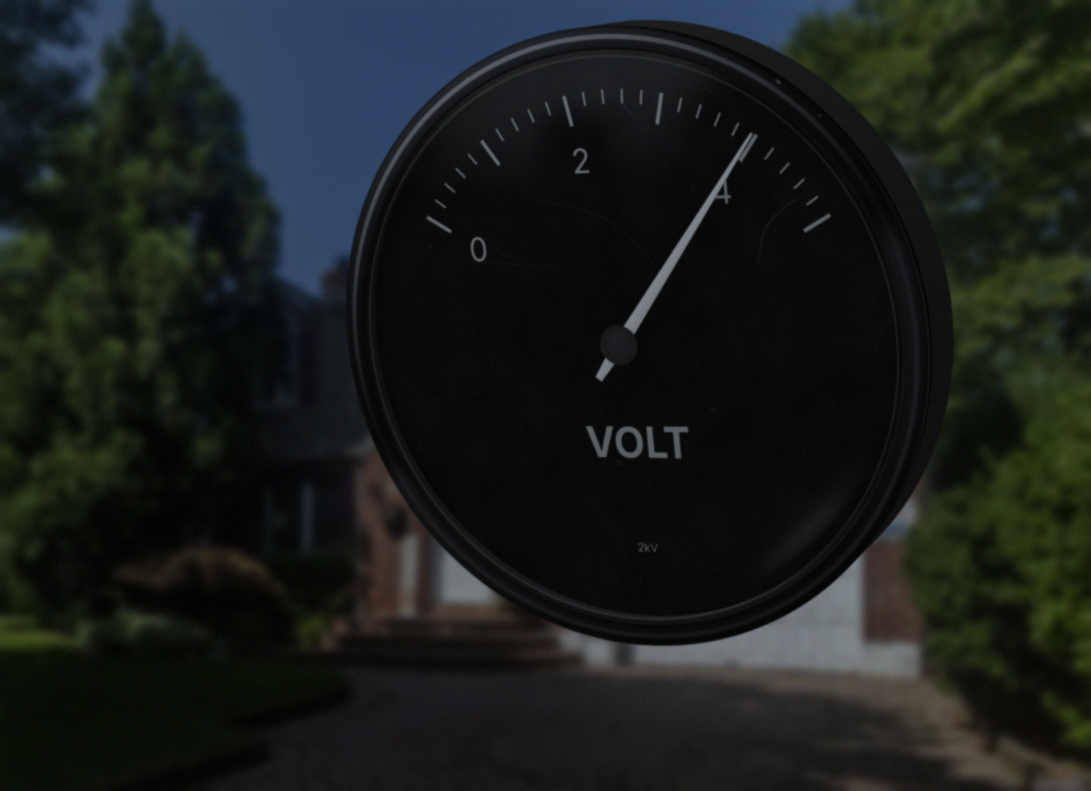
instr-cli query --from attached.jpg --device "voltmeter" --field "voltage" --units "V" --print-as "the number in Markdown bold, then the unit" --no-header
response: **4** V
